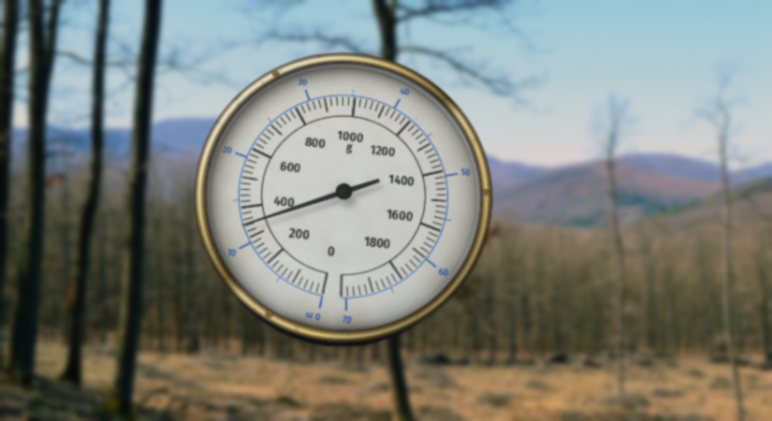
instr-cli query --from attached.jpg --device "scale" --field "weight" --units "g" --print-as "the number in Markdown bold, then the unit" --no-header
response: **340** g
